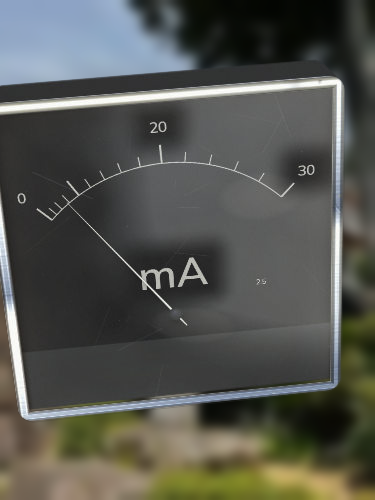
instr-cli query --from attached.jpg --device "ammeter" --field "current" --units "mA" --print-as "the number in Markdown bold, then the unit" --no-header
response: **8** mA
